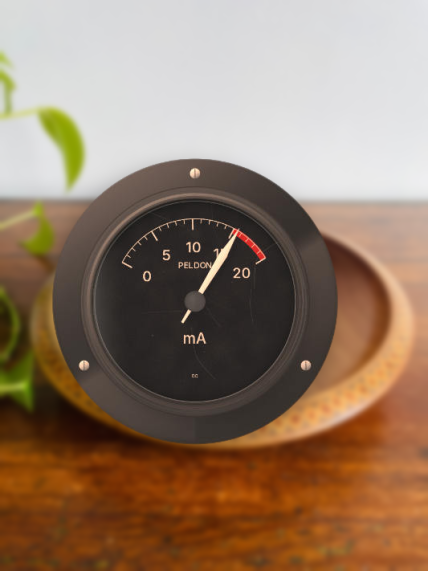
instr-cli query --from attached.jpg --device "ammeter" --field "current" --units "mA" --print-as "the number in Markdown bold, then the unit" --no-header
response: **15.5** mA
